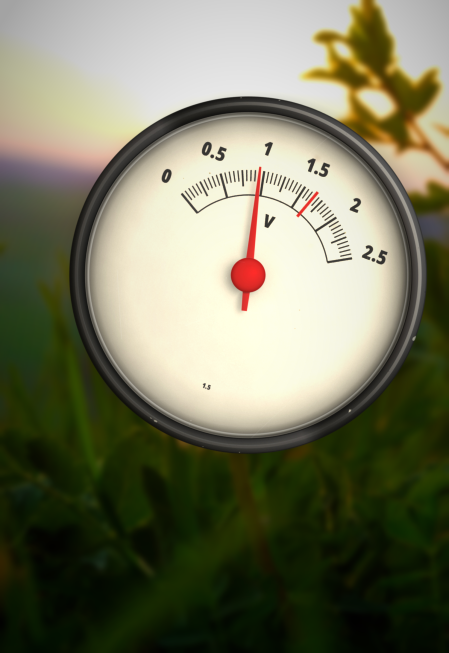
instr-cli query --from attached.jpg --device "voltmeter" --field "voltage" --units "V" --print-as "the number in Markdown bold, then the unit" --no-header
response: **0.95** V
